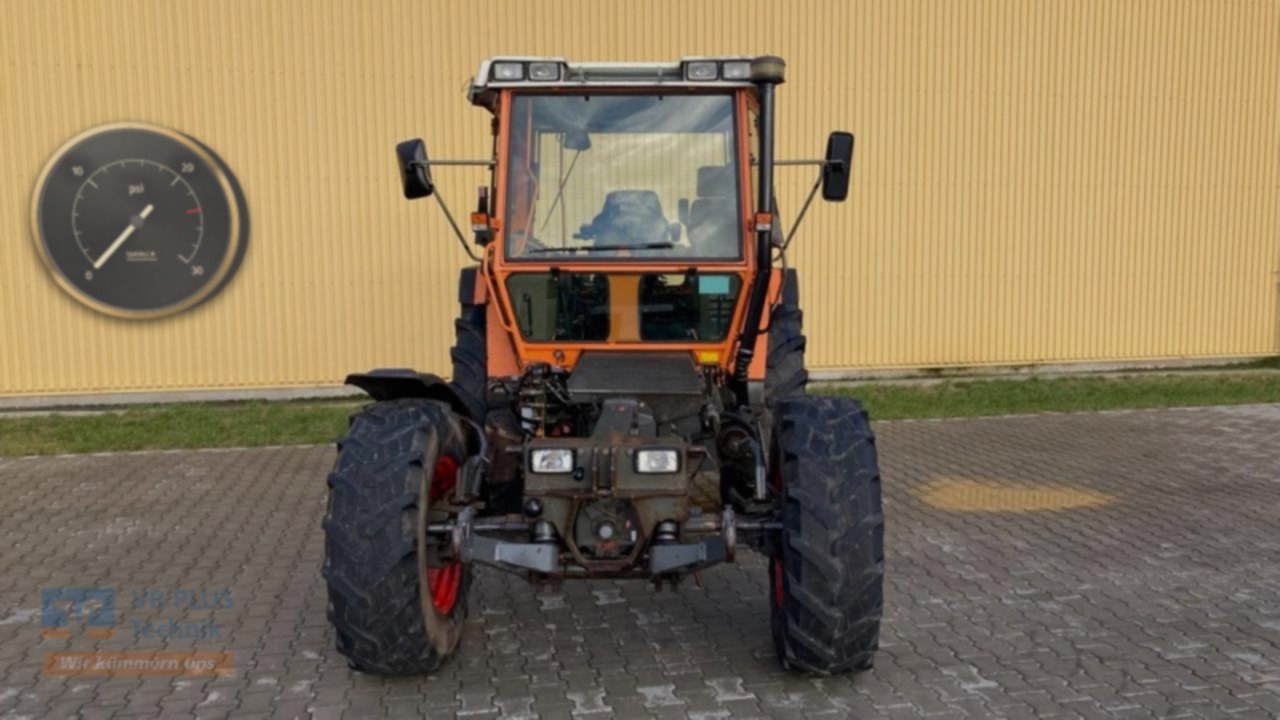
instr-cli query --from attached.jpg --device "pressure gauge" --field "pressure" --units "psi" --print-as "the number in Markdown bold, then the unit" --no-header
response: **0** psi
